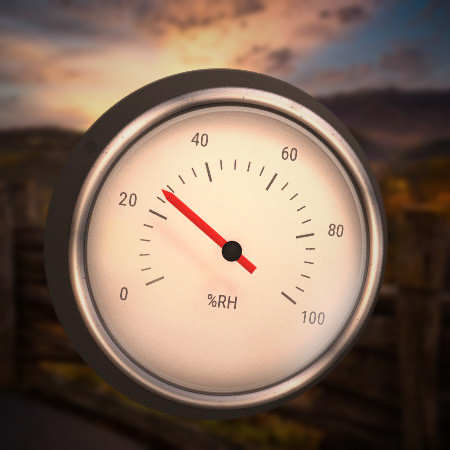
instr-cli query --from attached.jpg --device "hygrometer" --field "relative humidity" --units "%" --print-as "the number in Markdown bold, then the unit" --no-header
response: **26** %
